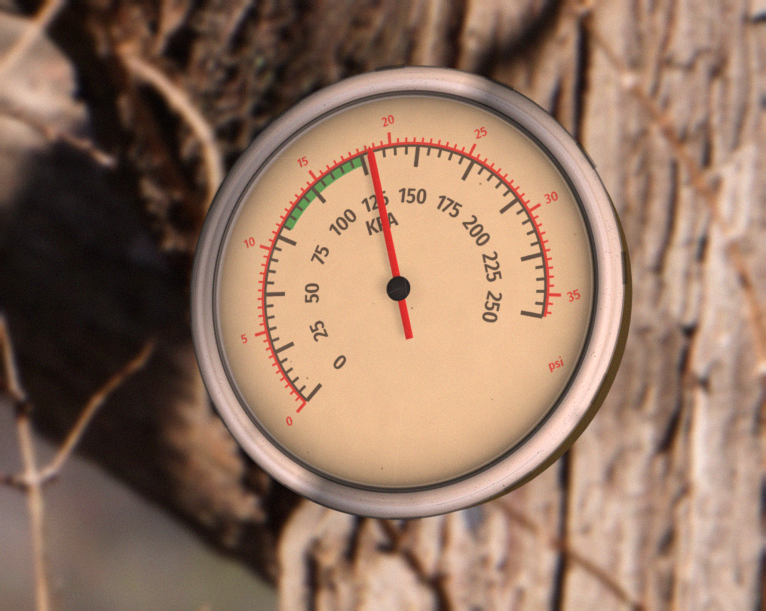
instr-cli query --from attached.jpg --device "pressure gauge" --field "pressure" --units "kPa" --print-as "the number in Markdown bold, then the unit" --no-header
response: **130** kPa
